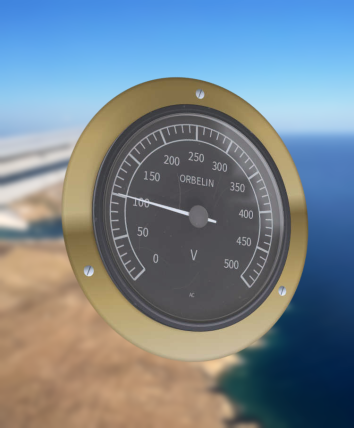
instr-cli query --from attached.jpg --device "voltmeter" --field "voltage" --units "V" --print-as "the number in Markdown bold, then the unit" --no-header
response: **100** V
